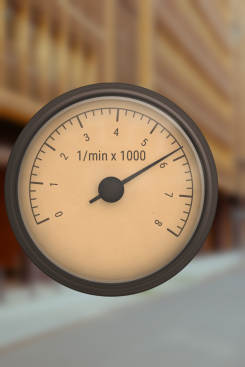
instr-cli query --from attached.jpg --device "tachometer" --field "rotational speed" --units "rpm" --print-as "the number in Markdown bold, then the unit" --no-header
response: **5800** rpm
